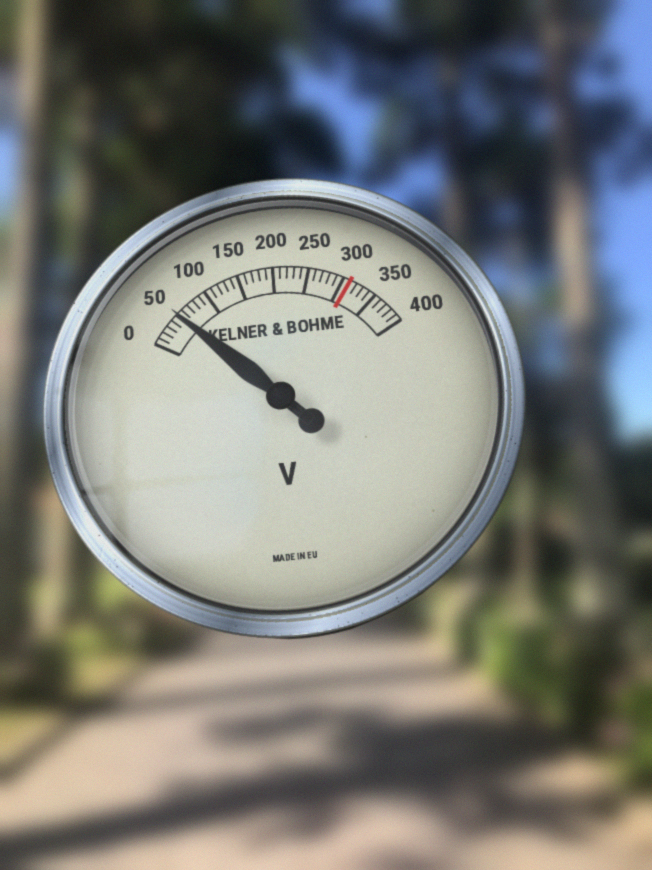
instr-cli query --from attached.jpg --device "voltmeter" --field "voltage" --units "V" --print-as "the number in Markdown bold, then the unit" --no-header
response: **50** V
